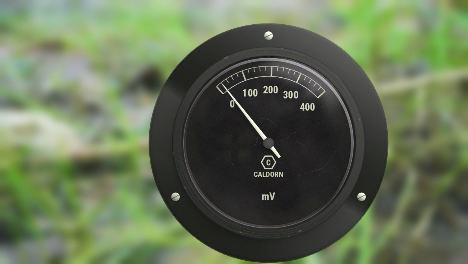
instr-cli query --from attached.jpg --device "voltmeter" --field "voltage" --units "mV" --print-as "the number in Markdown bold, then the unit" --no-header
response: **20** mV
